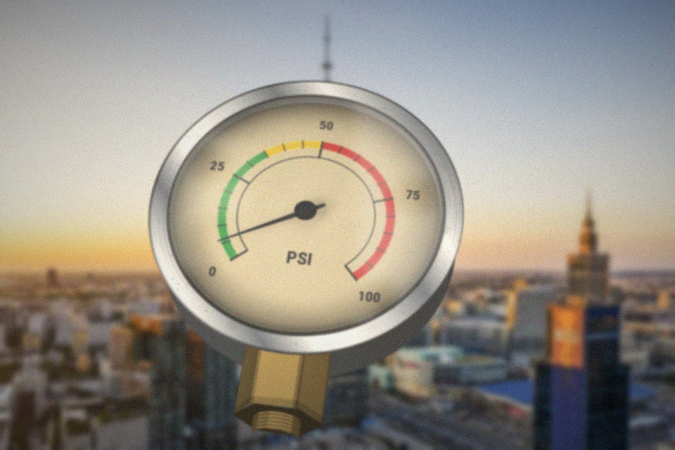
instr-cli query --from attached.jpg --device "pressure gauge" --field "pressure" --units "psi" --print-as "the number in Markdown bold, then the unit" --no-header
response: **5** psi
